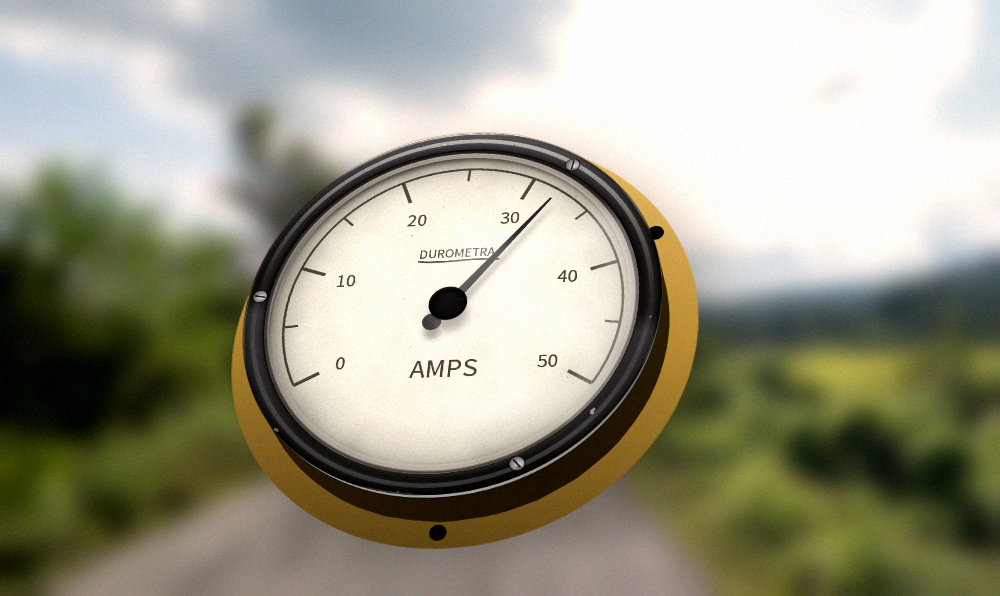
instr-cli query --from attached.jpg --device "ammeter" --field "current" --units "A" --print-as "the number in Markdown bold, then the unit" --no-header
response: **32.5** A
